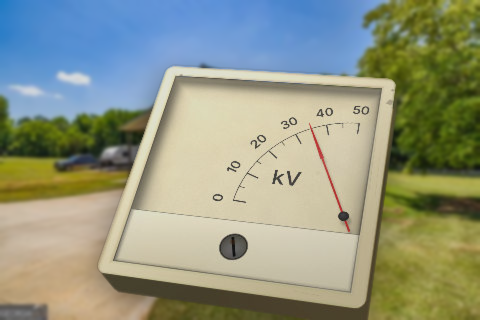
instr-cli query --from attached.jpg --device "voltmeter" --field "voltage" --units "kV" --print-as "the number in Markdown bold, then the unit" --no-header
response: **35** kV
